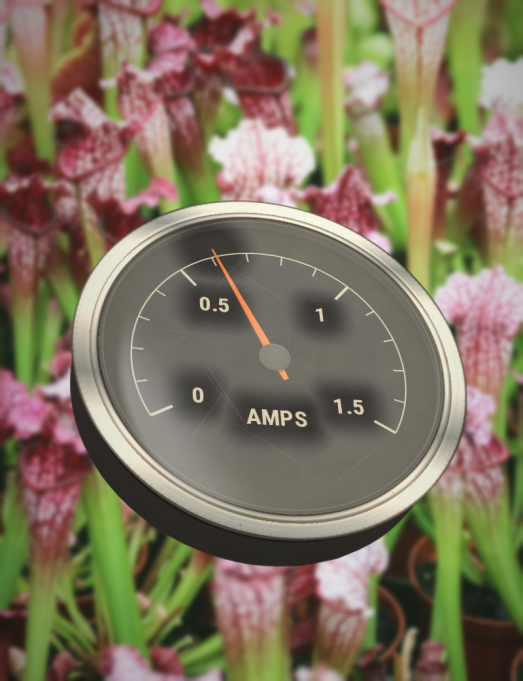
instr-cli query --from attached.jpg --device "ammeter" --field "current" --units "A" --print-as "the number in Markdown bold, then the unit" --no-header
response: **0.6** A
